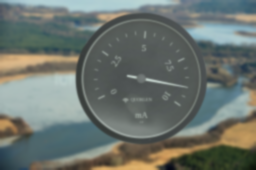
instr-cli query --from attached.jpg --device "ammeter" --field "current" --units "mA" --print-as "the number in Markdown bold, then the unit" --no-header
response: **9** mA
